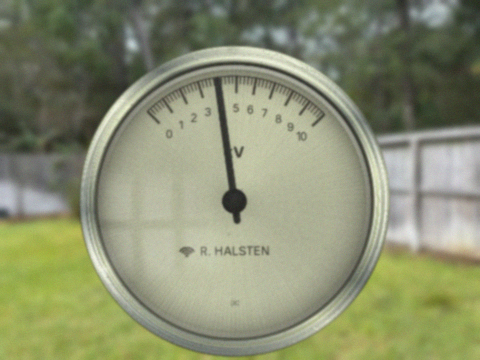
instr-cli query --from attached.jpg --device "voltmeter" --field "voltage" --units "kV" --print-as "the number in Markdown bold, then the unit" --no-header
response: **4** kV
